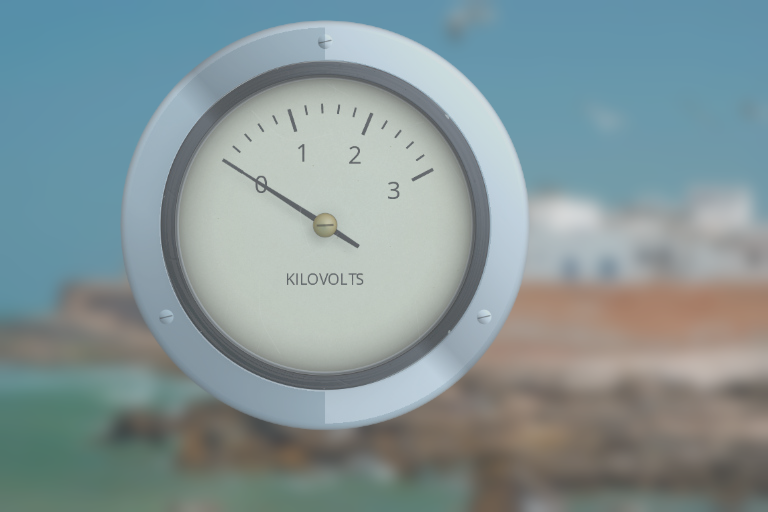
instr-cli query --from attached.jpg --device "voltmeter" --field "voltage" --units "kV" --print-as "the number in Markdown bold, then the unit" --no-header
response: **0** kV
